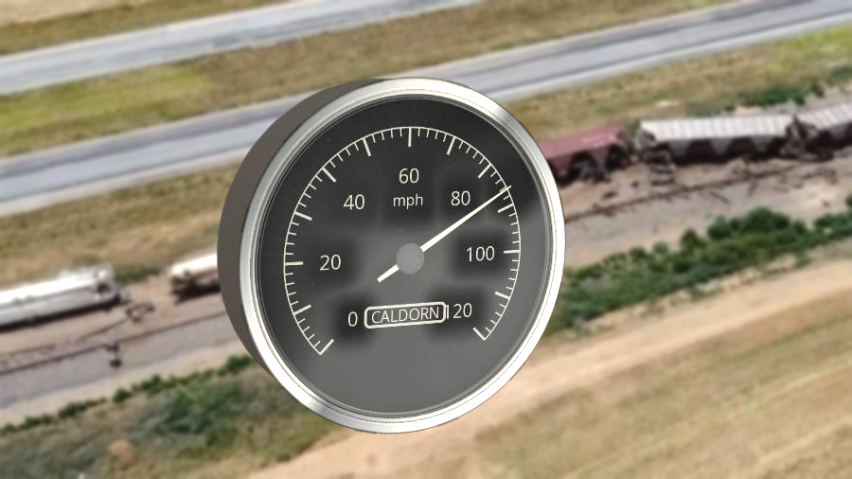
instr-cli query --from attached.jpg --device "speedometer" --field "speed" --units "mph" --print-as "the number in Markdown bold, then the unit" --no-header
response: **86** mph
